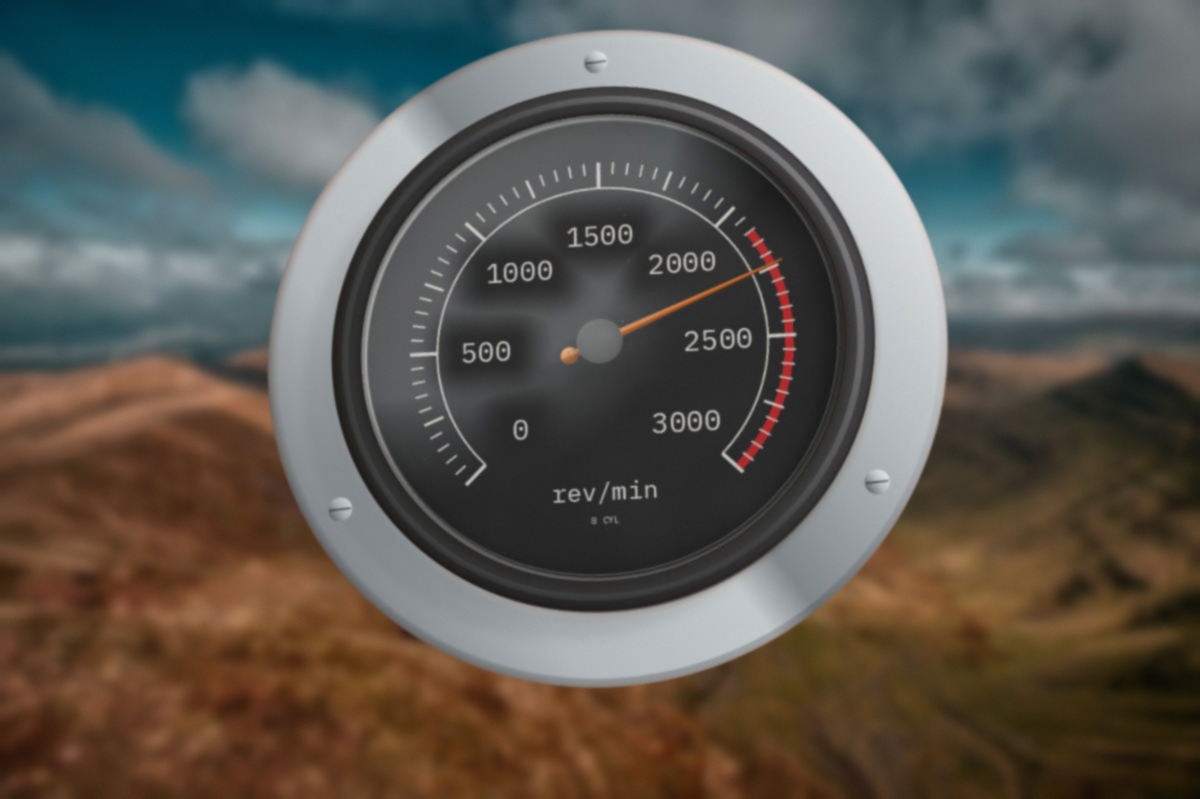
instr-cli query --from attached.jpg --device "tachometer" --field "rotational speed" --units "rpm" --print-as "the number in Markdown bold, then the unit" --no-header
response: **2250** rpm
